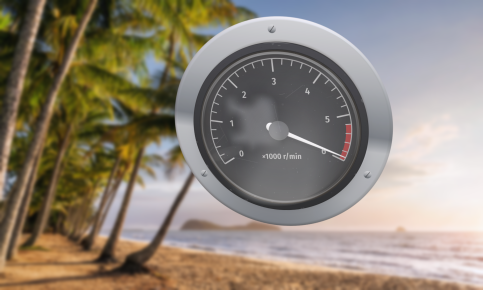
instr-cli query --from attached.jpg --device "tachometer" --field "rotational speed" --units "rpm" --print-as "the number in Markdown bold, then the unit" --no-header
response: **5900** rpm
